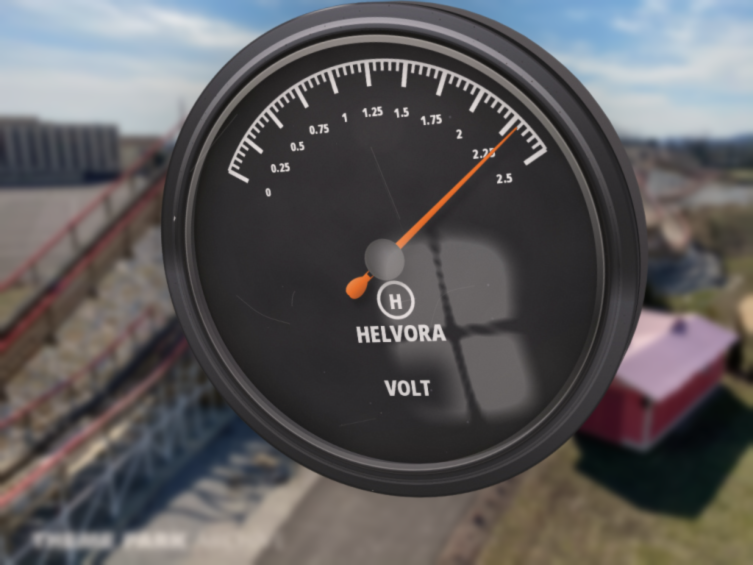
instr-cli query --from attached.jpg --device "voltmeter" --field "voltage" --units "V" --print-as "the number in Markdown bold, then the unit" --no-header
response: **2.3** V
